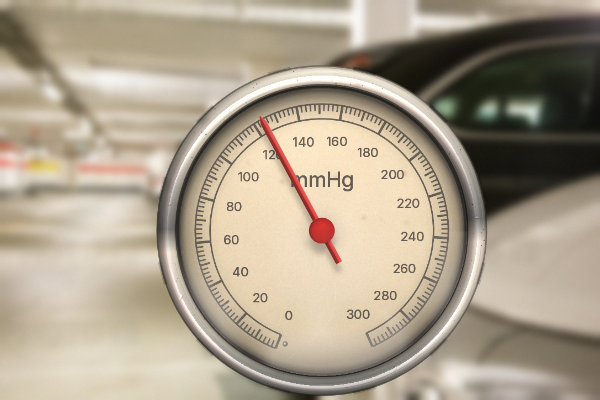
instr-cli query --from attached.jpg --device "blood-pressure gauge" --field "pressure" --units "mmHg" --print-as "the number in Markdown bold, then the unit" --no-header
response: **124** mmHg
